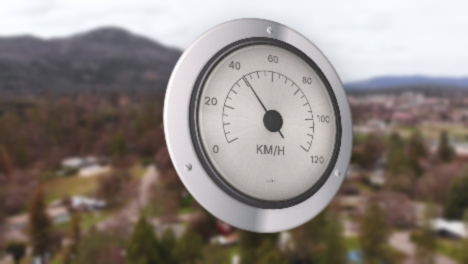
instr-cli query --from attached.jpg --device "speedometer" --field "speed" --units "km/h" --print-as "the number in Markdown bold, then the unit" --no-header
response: **40** km/h
